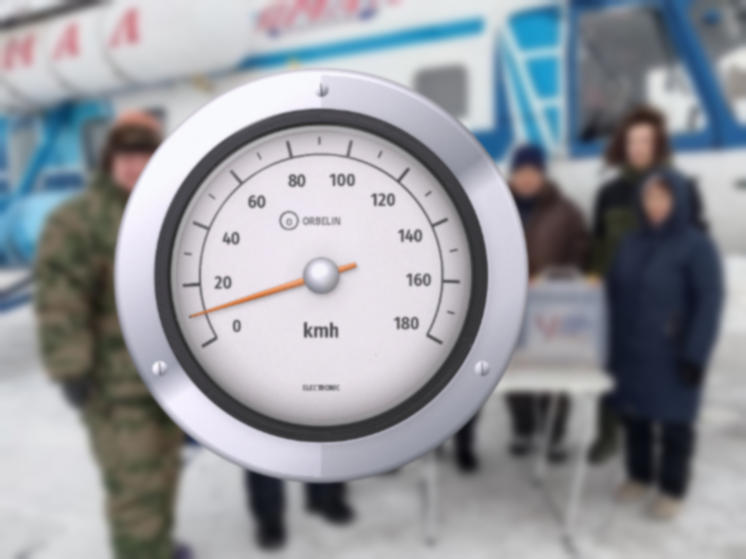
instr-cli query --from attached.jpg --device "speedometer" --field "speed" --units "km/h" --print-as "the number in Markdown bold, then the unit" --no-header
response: **10** km/h
